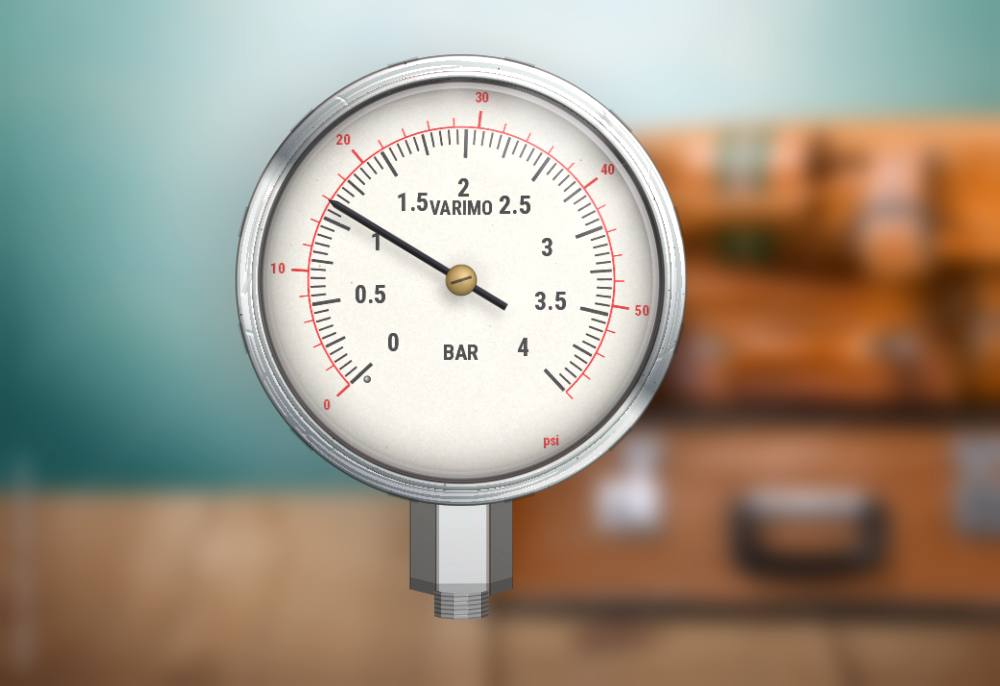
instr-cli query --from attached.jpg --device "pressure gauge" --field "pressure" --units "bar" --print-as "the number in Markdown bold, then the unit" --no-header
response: **1.1** bar
